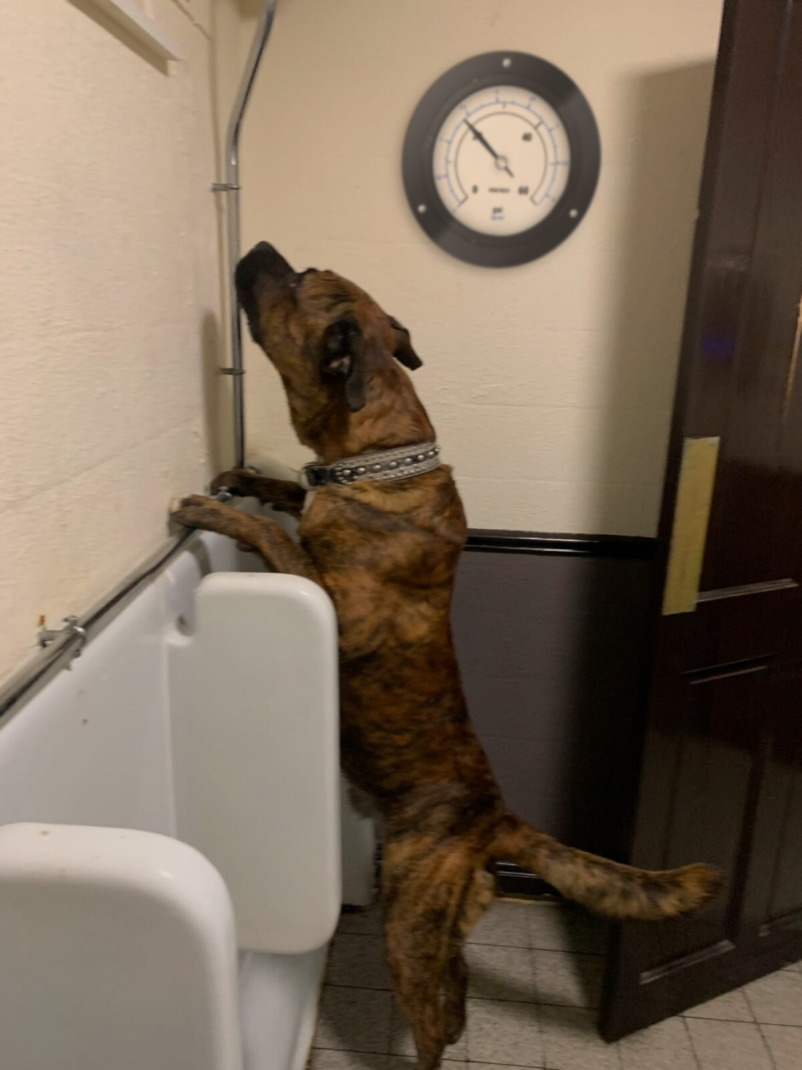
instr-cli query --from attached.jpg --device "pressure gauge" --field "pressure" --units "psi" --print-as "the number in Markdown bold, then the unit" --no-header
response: **20** psi
